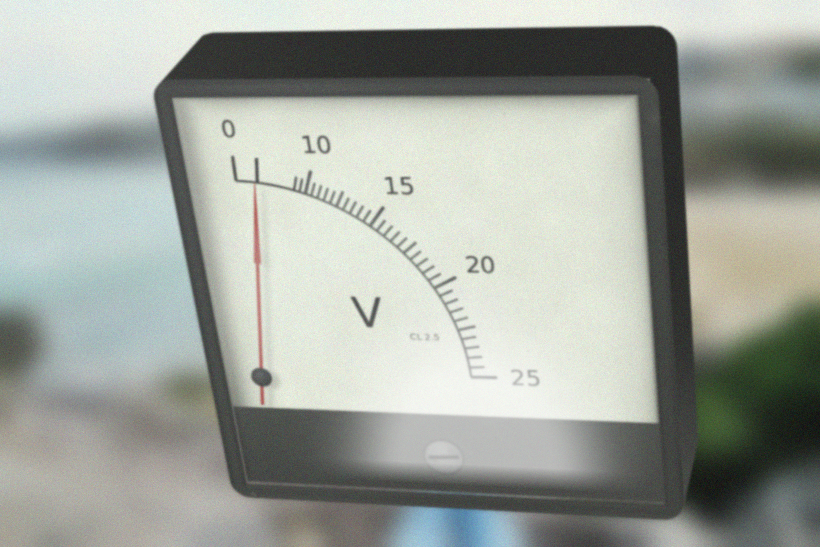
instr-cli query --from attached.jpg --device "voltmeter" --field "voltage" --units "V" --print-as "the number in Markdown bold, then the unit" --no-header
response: **5** V
